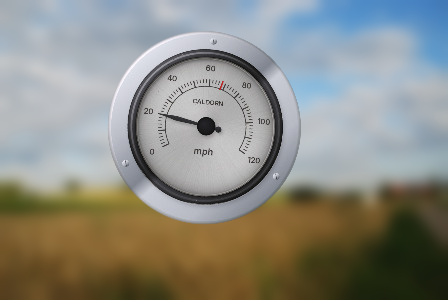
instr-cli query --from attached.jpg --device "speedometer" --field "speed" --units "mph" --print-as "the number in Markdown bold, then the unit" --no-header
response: **20** mph
